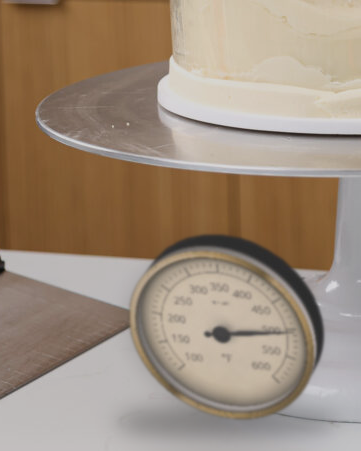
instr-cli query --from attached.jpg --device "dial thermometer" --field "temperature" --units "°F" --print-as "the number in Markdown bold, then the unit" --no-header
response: **500** °F
